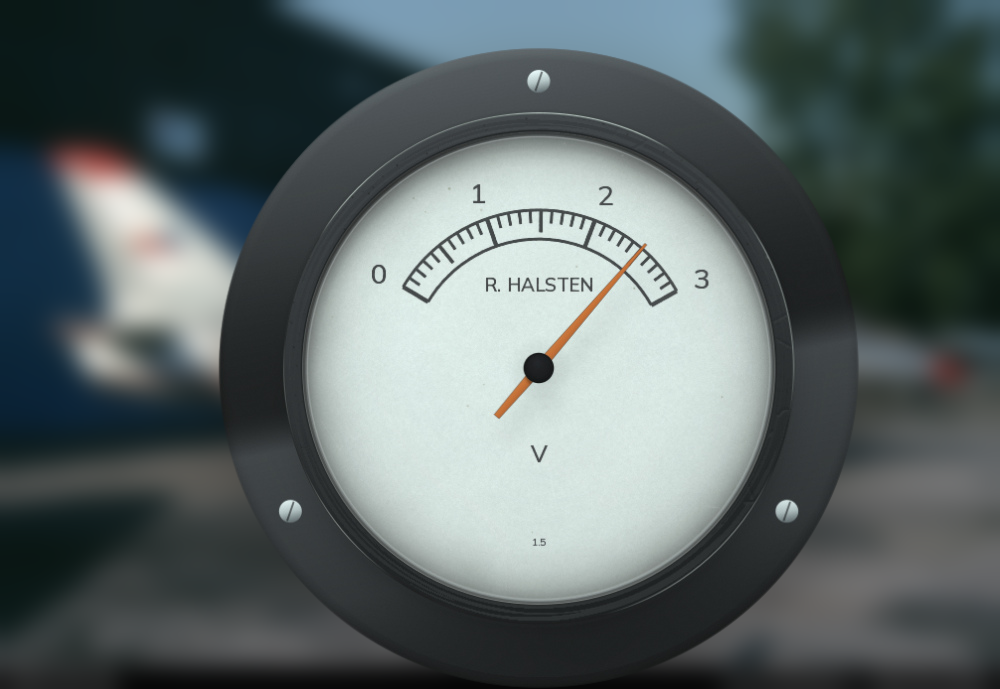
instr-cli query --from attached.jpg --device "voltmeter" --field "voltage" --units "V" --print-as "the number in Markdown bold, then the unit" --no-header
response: **2.5** V
